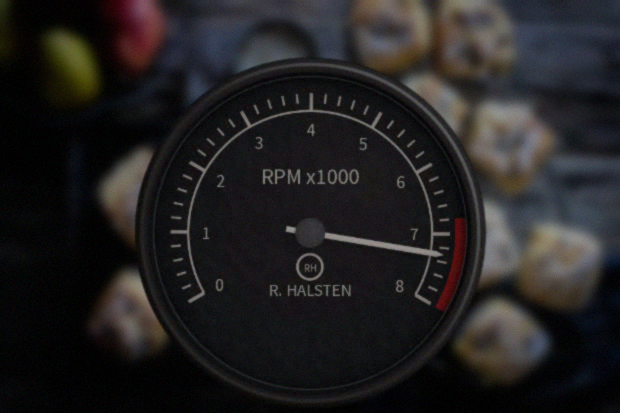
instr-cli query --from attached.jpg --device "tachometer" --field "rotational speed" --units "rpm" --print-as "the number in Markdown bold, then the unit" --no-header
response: **7300** rpm
